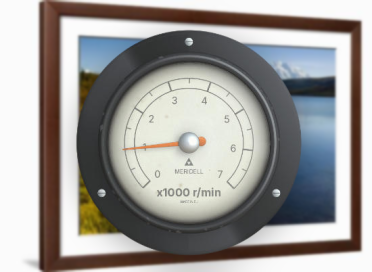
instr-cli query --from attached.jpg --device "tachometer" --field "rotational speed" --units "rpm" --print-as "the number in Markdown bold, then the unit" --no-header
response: **1000** rpm
